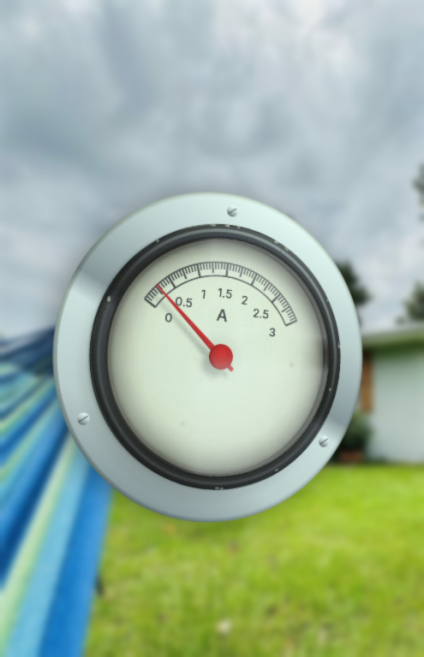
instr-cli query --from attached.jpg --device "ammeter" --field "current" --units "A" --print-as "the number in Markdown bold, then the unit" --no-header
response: **0.25** A
